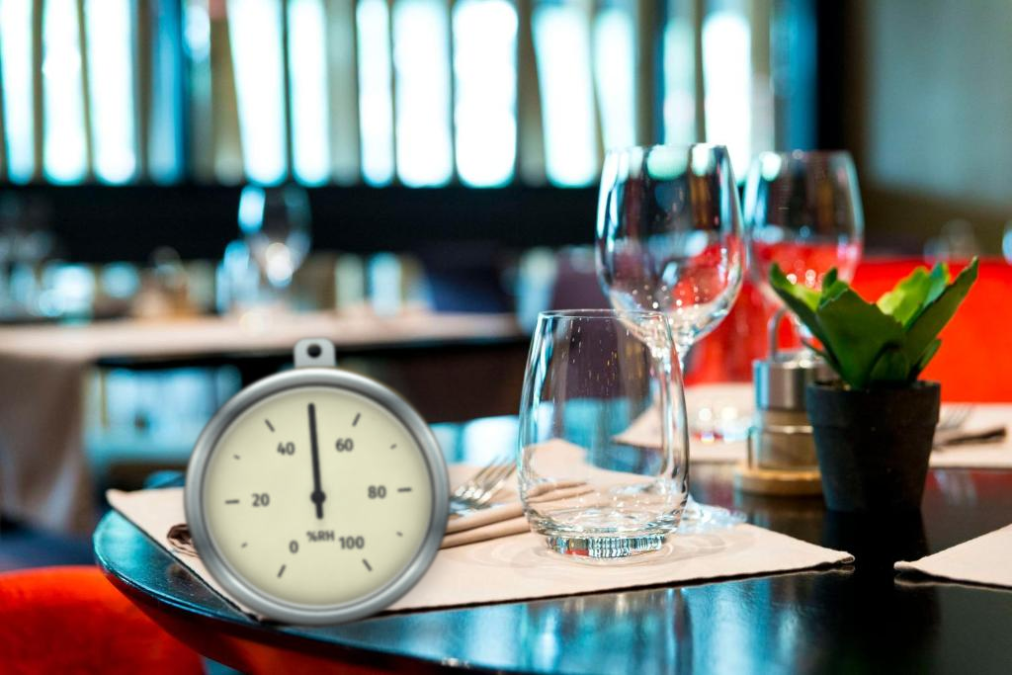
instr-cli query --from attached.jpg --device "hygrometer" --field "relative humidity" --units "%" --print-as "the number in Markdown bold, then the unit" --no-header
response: **50** %
